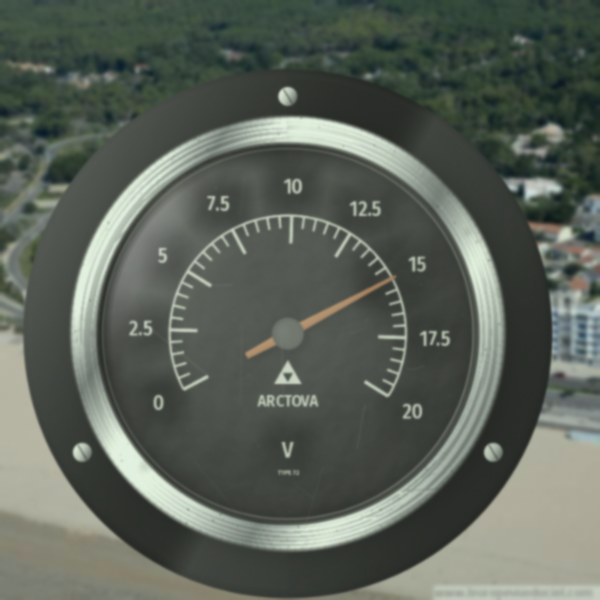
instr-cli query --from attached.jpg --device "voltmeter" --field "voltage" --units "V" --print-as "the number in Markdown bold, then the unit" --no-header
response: **15** V
